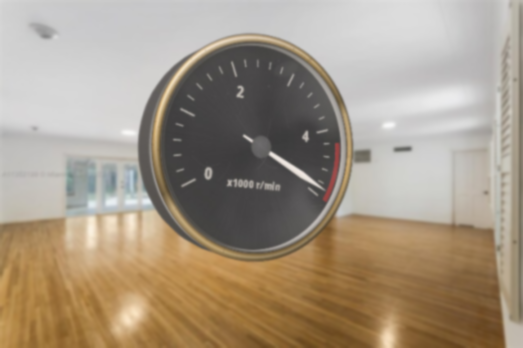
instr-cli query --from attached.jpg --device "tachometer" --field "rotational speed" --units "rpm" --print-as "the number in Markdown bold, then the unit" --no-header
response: **4900** rpm
